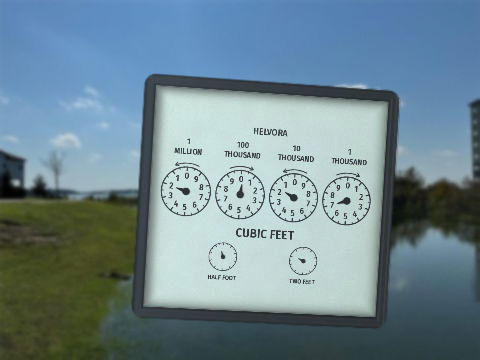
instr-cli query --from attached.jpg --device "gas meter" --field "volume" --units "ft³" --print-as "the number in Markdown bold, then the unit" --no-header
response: **201700** ft³
